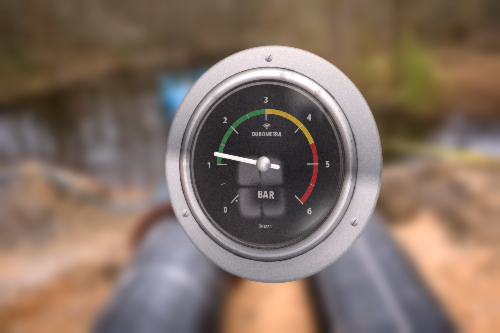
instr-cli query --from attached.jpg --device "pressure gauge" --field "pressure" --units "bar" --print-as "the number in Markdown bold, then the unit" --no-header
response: **1.25** bar
